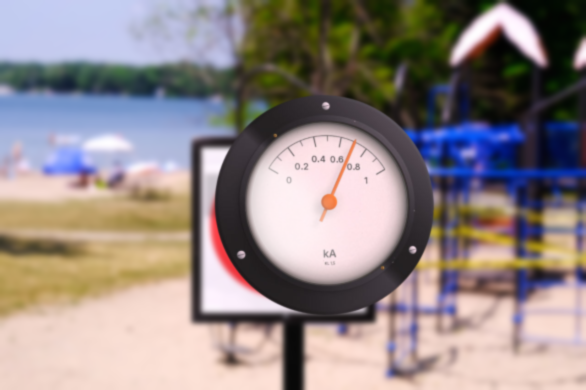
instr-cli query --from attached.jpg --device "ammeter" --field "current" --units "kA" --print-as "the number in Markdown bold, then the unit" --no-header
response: **0.7** kA
